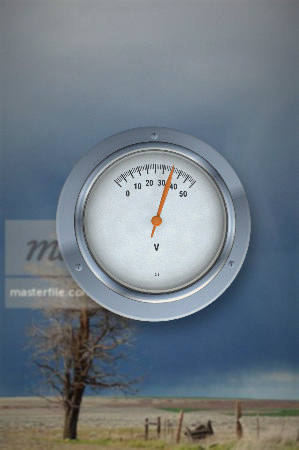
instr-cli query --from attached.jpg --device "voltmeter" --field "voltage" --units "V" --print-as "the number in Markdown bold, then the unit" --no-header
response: **35** V
